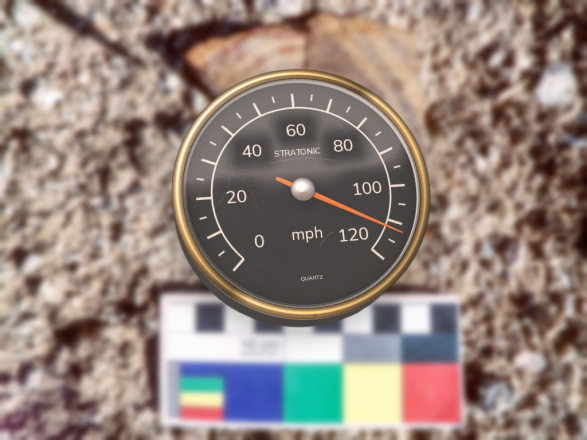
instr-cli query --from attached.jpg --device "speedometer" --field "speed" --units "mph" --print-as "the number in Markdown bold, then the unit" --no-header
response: **112.5** mph
